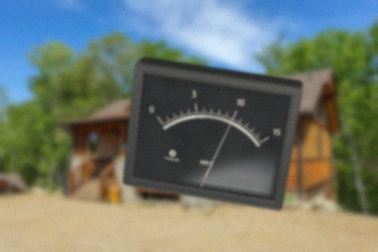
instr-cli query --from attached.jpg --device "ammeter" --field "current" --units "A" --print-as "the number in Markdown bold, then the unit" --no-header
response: **10** A
